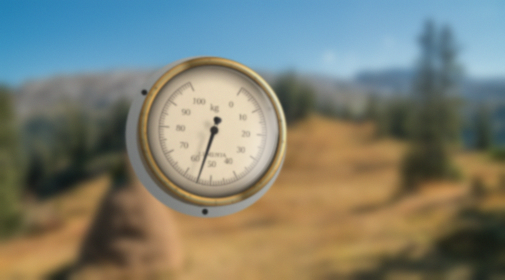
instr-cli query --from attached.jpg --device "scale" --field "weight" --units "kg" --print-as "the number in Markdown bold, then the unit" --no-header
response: **55** kg
